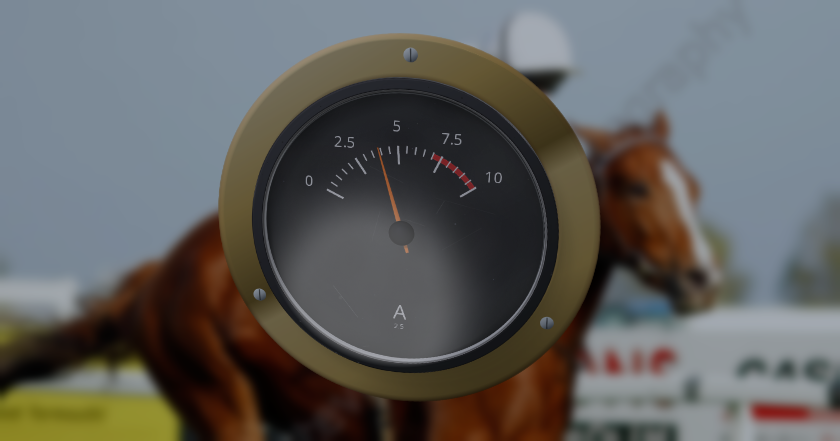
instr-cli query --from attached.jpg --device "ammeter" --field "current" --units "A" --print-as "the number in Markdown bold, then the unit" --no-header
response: **4** A
